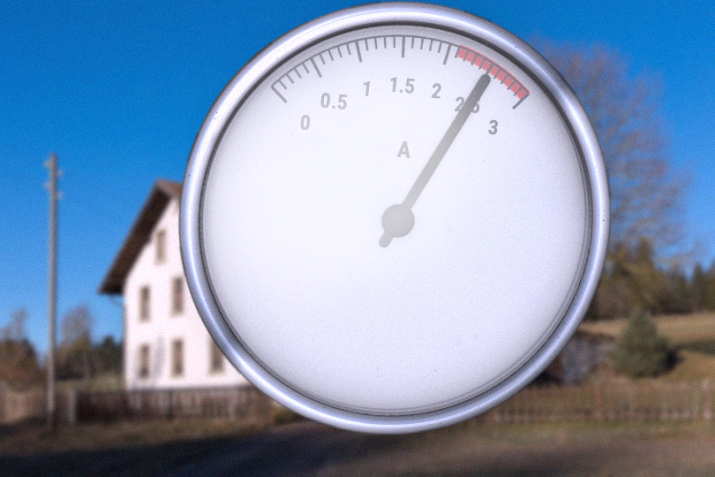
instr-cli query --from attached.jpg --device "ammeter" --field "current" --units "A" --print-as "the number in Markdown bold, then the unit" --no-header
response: **2.5** A
